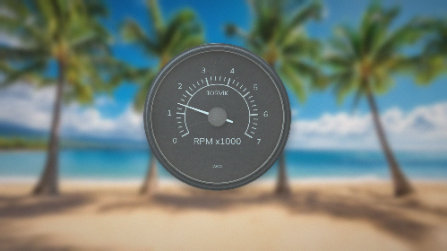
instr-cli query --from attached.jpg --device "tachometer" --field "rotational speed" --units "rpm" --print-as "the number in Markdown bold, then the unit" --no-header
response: **1400** rpm
